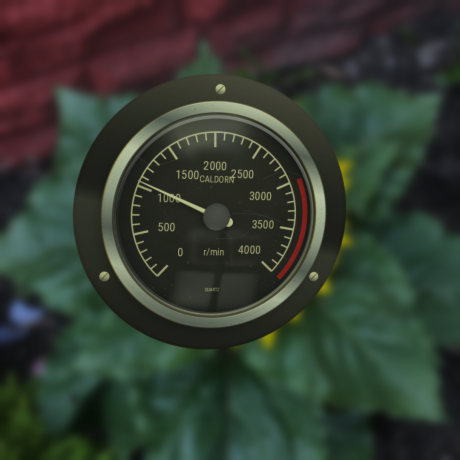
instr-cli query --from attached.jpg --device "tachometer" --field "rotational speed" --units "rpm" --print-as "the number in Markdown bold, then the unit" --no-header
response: **1050** rpm
